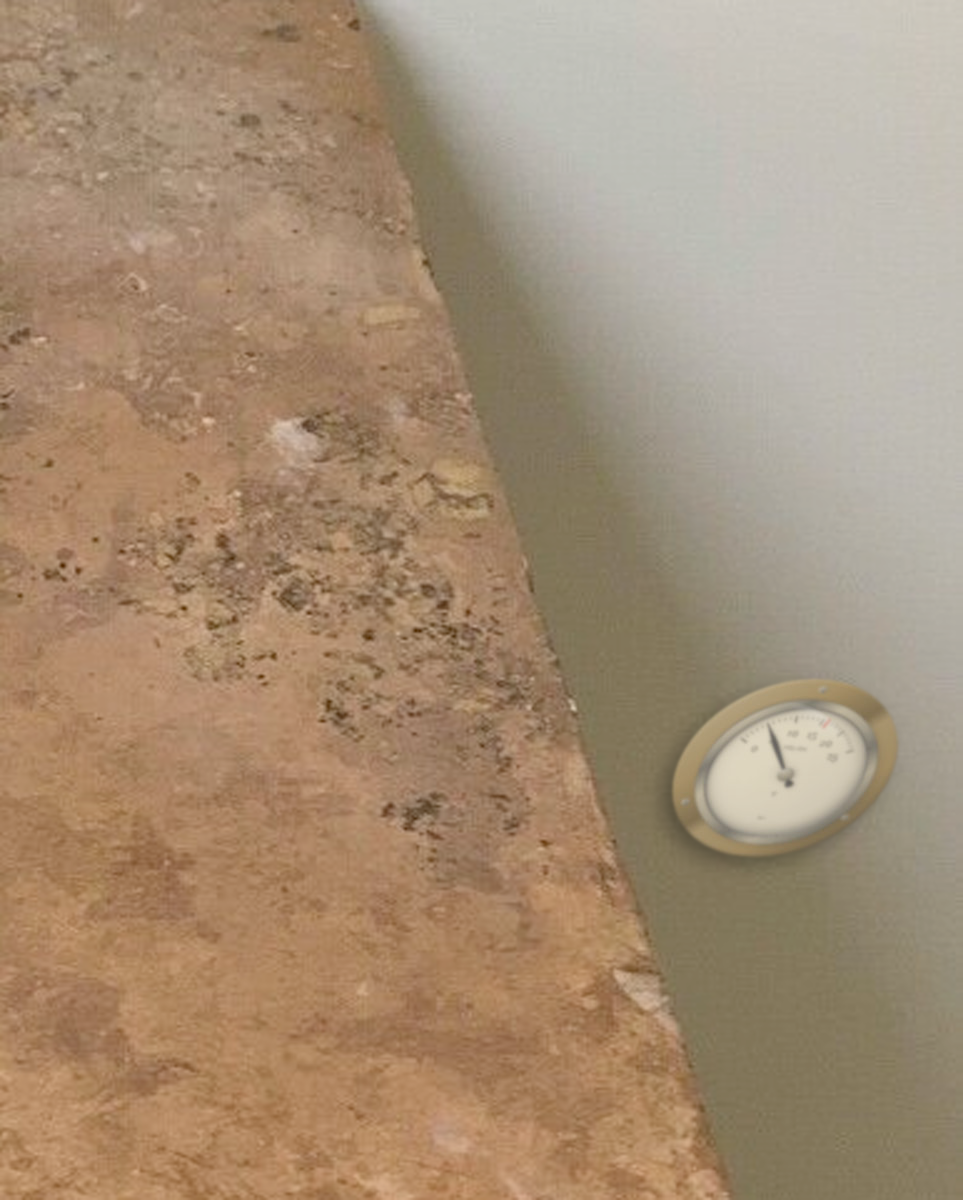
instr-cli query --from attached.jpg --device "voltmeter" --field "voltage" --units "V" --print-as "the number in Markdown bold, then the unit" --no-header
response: **5** V
